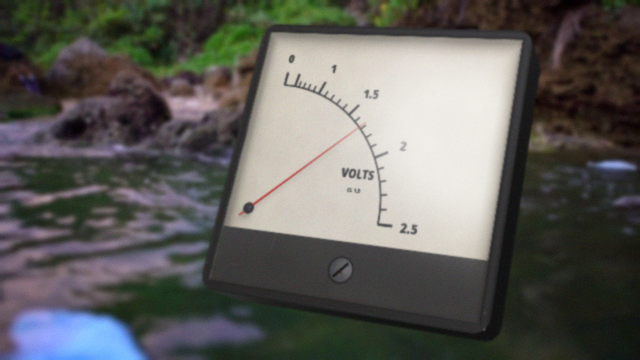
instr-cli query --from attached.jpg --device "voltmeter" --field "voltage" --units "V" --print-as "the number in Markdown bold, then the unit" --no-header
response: **1.7** V
